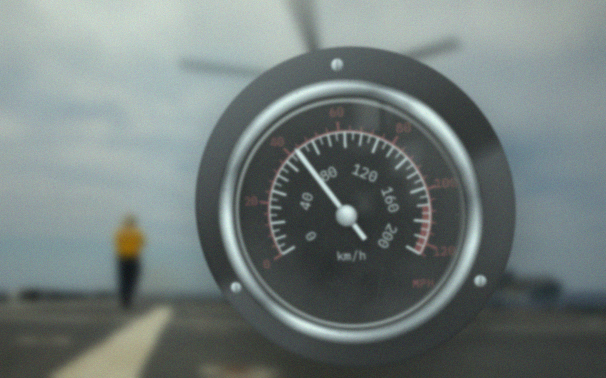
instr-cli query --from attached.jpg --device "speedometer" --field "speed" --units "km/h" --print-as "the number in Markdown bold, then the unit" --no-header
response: **70** km/h
